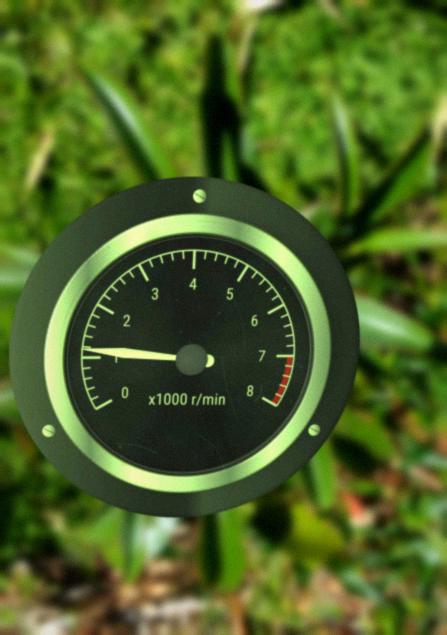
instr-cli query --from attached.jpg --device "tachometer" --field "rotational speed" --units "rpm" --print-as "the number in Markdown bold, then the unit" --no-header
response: **1200** rpm
